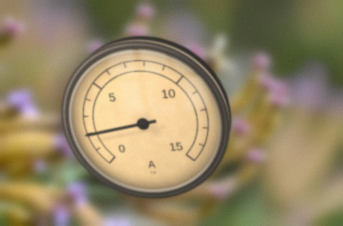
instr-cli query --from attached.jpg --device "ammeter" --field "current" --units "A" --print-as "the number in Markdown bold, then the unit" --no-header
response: **2** A
